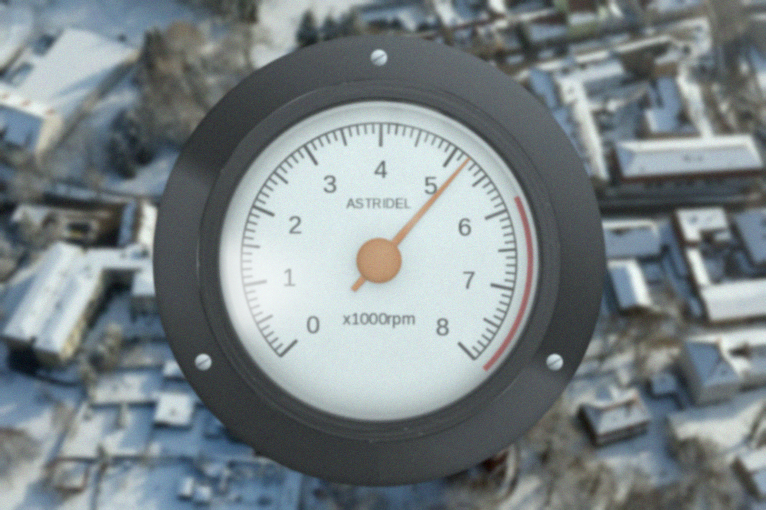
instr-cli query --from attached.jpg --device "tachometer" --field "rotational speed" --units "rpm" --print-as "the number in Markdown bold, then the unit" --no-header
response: **5200** rpm
